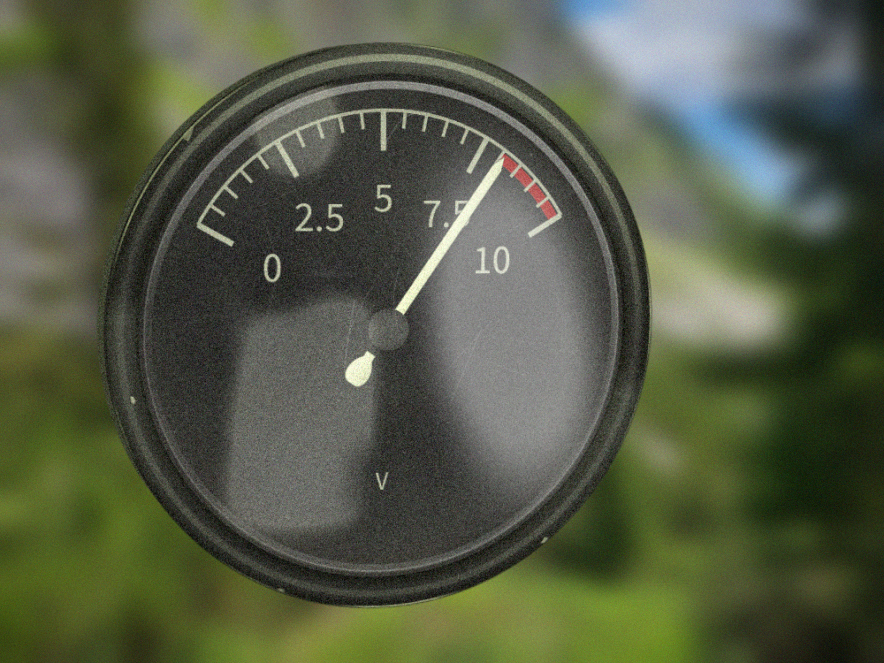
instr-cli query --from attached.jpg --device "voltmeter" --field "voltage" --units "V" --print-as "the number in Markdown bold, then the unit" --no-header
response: **8** V
